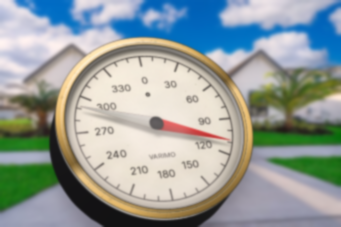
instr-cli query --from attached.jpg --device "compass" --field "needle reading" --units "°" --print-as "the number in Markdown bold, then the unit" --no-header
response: **110** °
